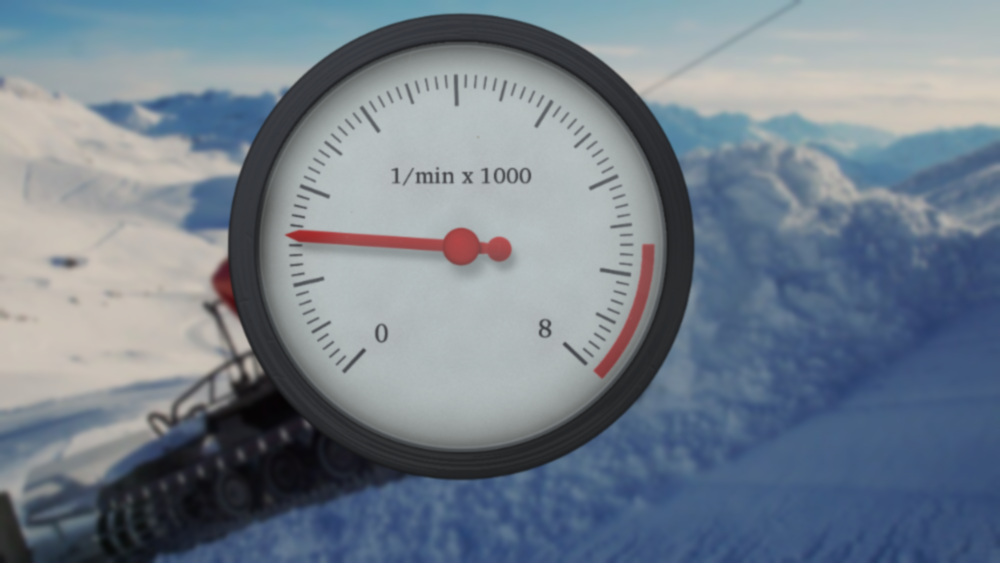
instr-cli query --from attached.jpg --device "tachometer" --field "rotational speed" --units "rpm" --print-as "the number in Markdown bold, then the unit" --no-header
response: **1500** rpm
